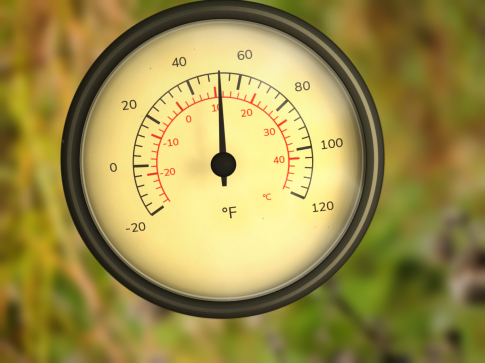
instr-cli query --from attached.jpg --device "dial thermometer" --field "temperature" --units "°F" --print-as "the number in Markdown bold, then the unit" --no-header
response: **52** °F
